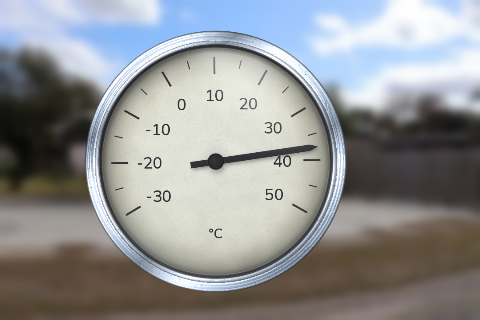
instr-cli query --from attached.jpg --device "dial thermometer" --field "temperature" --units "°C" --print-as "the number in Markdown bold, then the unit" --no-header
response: **37.5** °C
